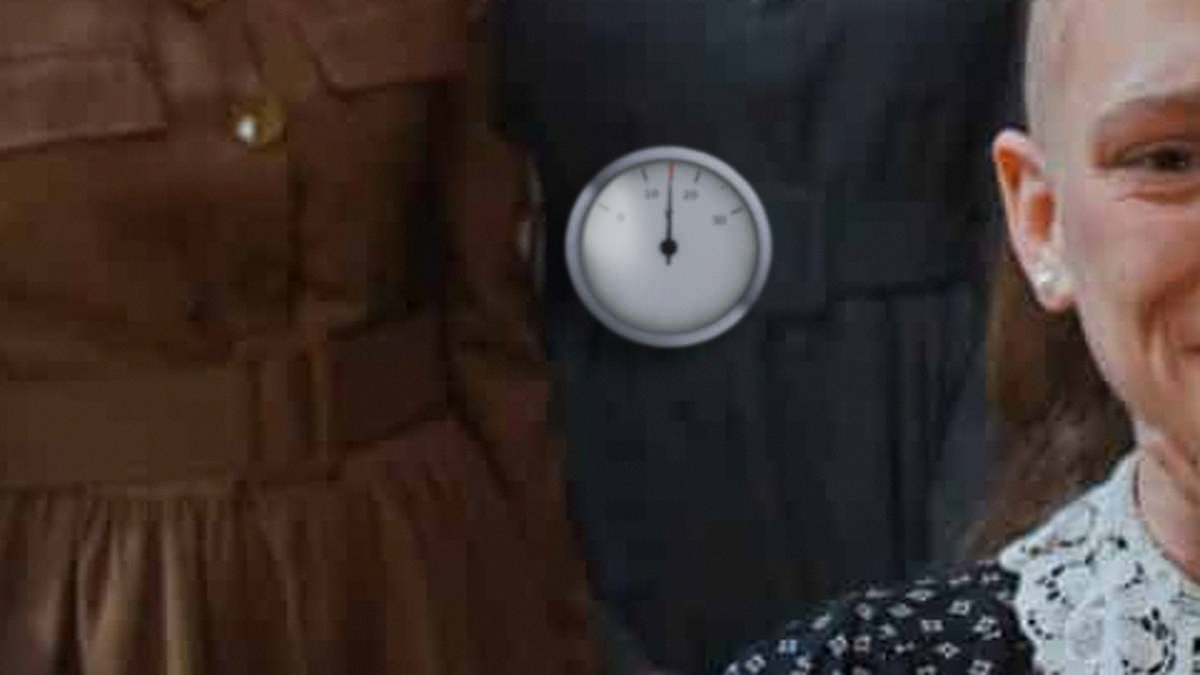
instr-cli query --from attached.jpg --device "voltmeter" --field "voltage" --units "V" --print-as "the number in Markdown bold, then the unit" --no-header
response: **15** V
